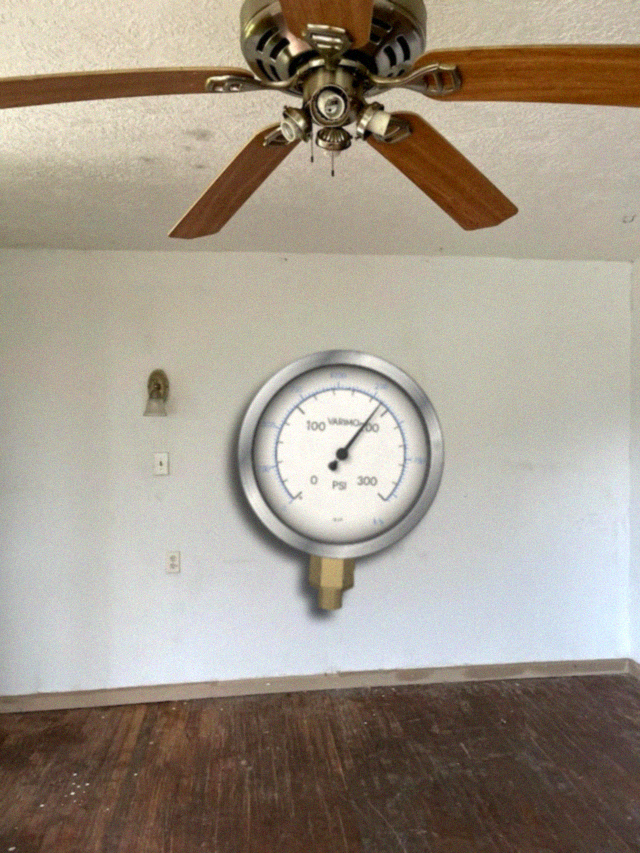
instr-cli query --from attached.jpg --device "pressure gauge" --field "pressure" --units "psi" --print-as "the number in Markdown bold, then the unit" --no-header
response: **190** psi
